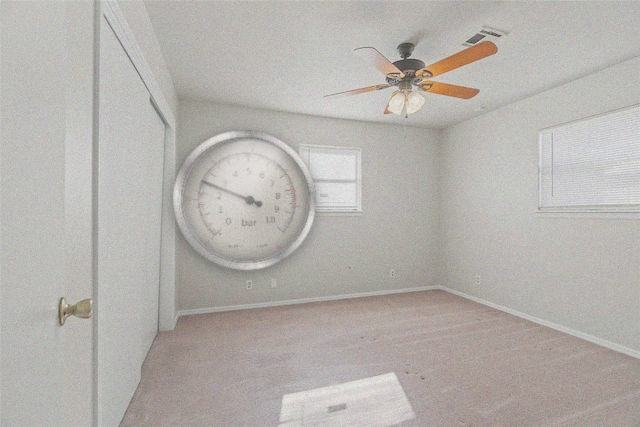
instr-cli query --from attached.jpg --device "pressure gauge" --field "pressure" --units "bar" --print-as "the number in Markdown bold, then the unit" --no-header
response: **2.5** bar
